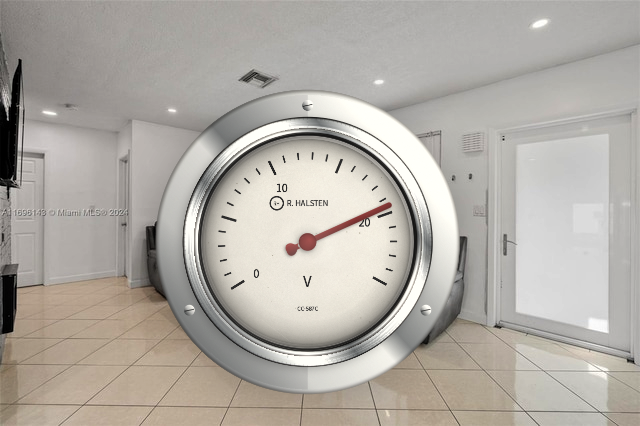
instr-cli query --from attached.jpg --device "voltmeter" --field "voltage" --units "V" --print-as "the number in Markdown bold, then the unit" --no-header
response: **19.5** V
